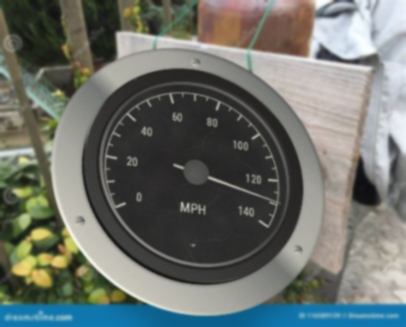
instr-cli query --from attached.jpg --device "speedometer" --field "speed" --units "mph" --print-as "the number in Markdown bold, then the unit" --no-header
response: **130** mph
